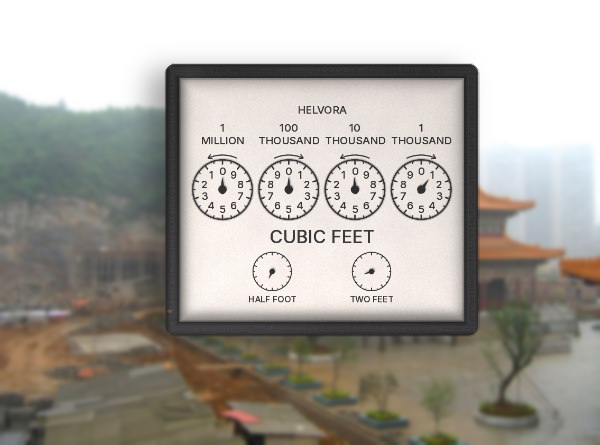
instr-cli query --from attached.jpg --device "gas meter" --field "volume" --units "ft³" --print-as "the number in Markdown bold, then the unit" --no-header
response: **100** ft³
